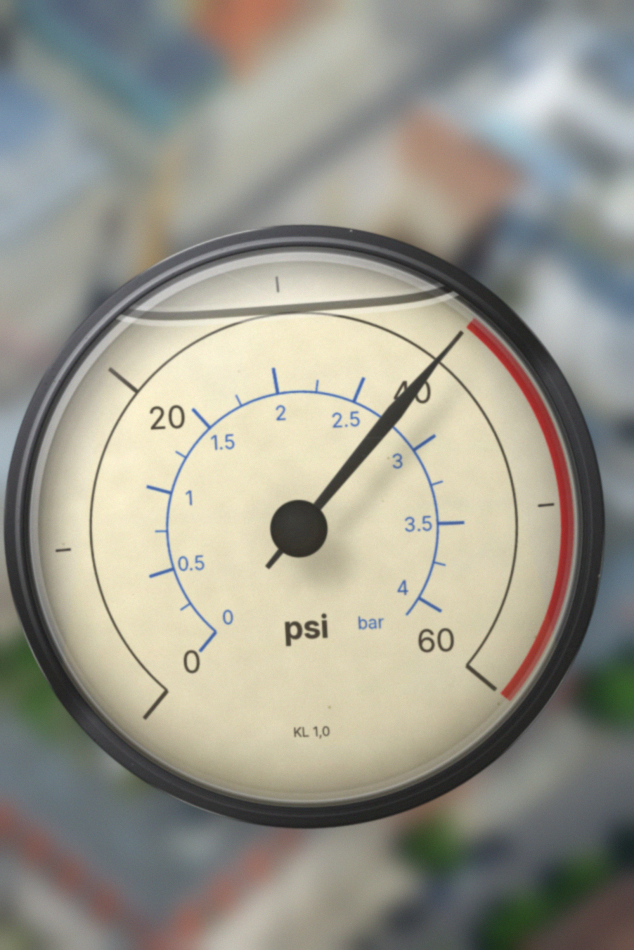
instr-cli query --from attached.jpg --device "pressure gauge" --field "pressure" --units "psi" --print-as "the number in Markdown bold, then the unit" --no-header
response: **40** psi
